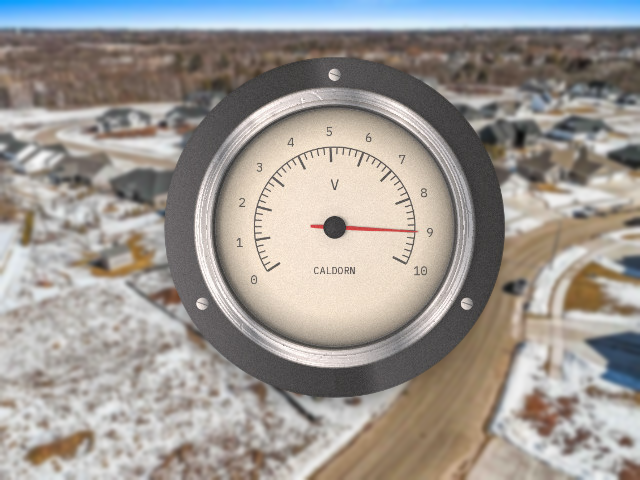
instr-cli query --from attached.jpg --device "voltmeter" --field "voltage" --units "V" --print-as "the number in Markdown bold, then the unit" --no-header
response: **9** V
